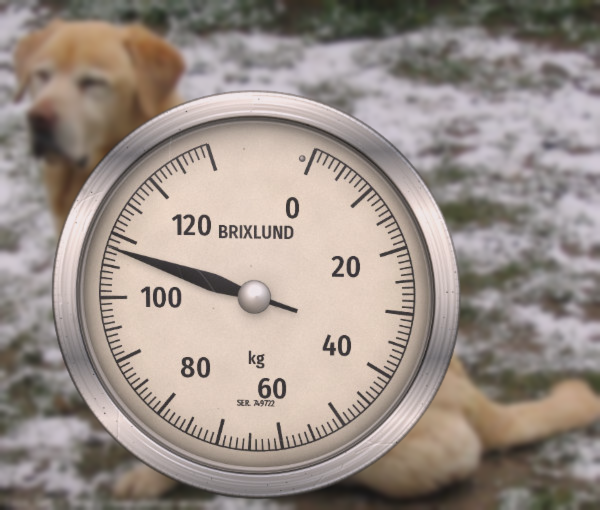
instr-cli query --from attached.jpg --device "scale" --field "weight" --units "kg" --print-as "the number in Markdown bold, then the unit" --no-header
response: **108** kg
